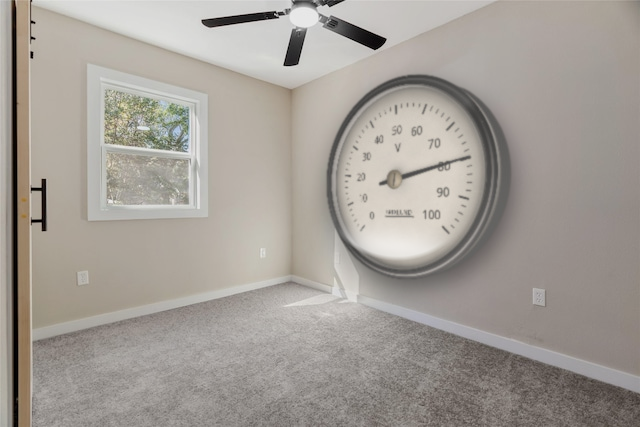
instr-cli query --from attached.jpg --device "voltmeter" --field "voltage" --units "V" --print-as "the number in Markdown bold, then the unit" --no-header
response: **80** V
